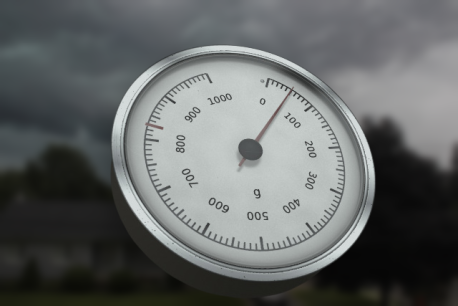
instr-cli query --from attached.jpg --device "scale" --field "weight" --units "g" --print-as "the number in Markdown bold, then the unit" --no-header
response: **50** g
